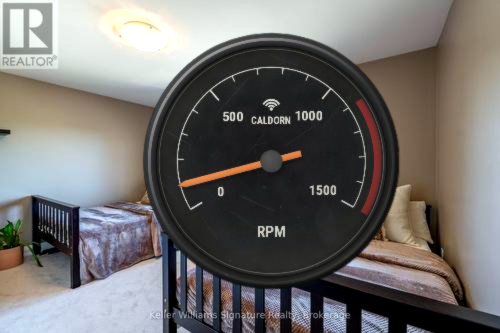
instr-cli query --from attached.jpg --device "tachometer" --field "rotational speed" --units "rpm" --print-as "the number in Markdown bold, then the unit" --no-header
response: **100** rpm
